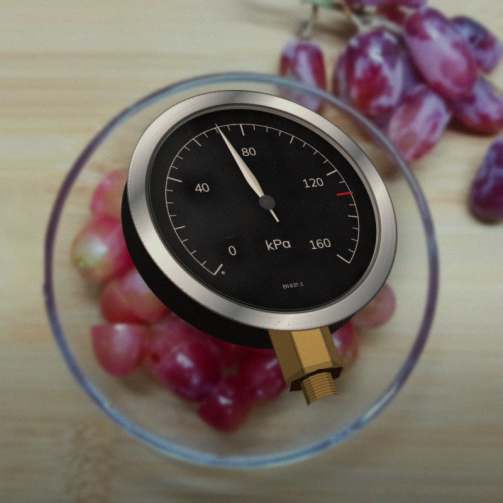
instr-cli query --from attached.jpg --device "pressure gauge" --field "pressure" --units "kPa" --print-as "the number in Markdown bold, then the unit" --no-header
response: **70** kPa
